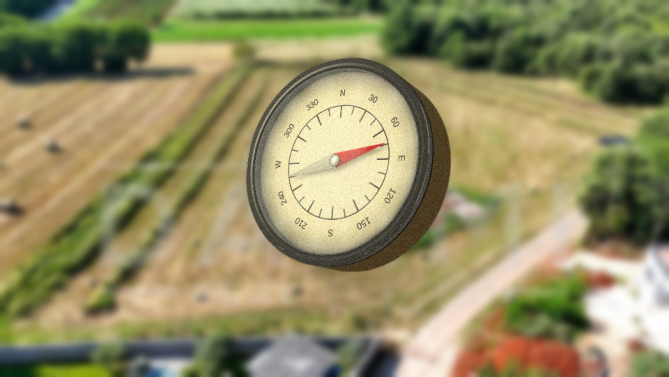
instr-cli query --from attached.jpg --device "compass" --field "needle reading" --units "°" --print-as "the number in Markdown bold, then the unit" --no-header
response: **75** °
